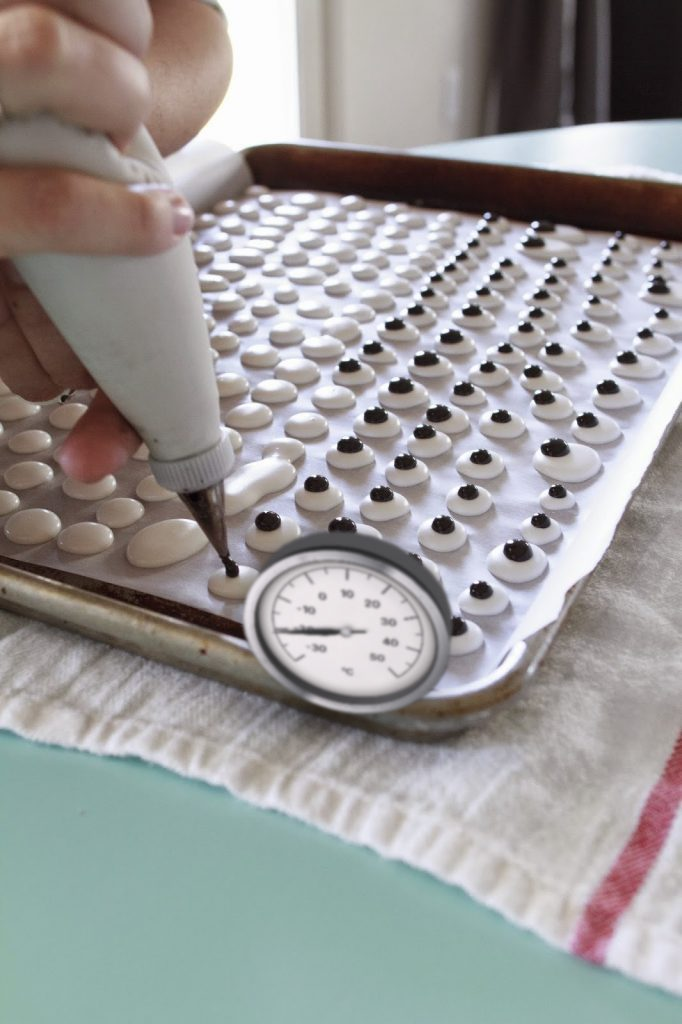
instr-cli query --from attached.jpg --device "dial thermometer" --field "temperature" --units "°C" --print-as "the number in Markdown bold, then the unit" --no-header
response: **-20** °C
